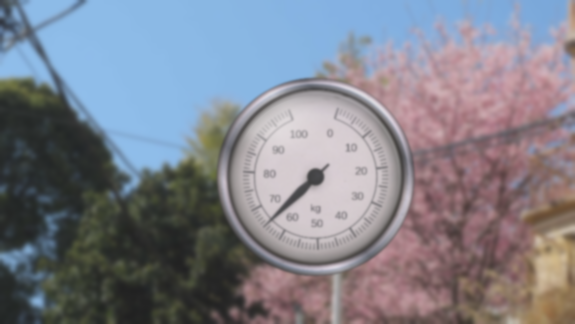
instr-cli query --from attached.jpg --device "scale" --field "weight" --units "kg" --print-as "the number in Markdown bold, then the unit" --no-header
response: **65** kg
